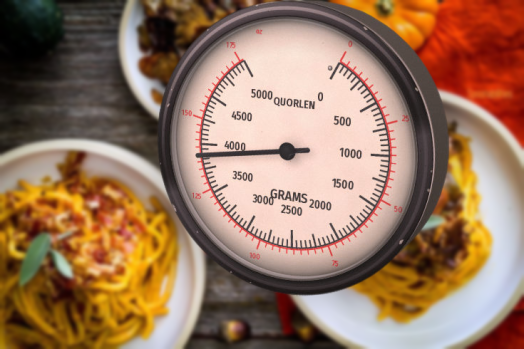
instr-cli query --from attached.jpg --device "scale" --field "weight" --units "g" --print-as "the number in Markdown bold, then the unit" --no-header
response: **3900** g
